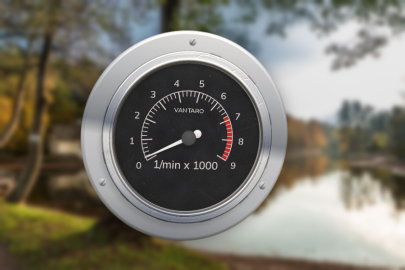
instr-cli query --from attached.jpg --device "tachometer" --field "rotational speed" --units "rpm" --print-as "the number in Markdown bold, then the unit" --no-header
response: **200** rpm
